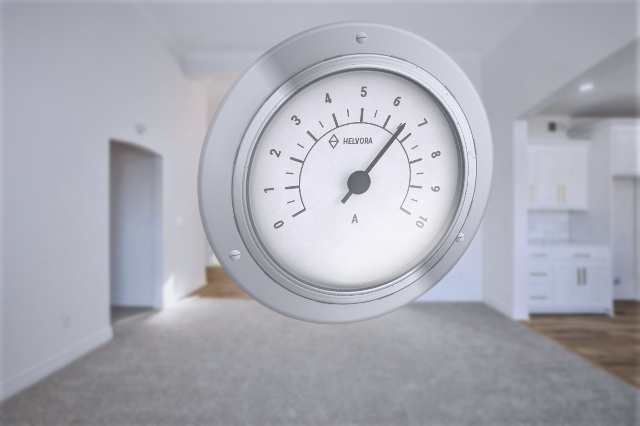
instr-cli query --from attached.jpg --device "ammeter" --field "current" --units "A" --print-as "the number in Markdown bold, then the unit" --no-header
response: **6.5** A
